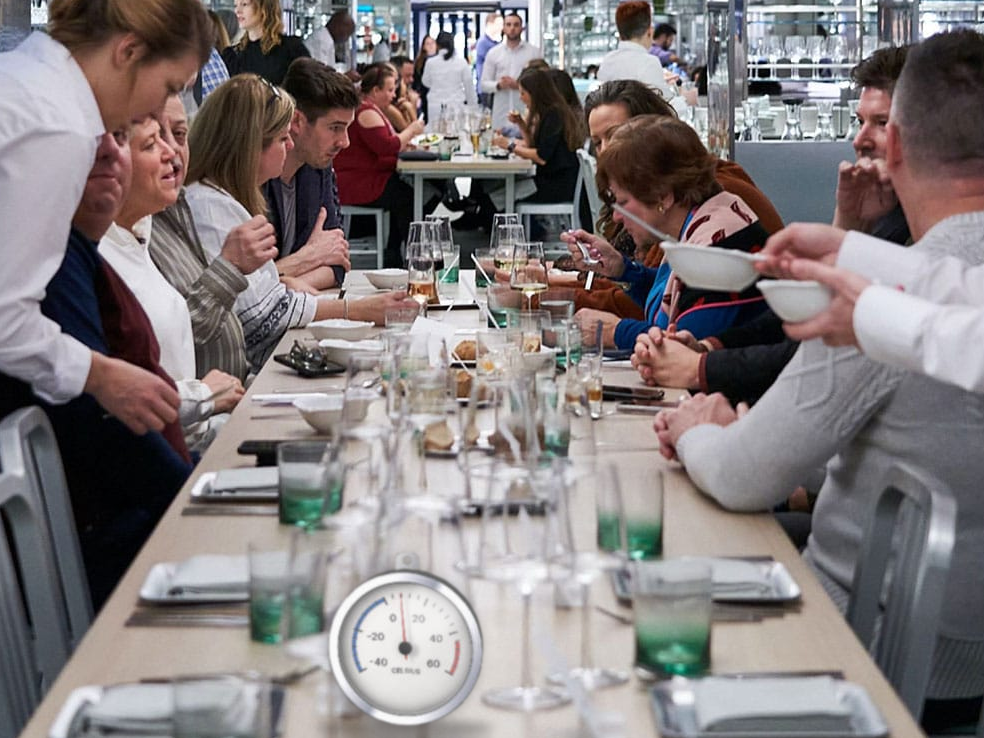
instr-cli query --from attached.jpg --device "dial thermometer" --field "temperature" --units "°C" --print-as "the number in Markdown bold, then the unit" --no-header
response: **8** °C
